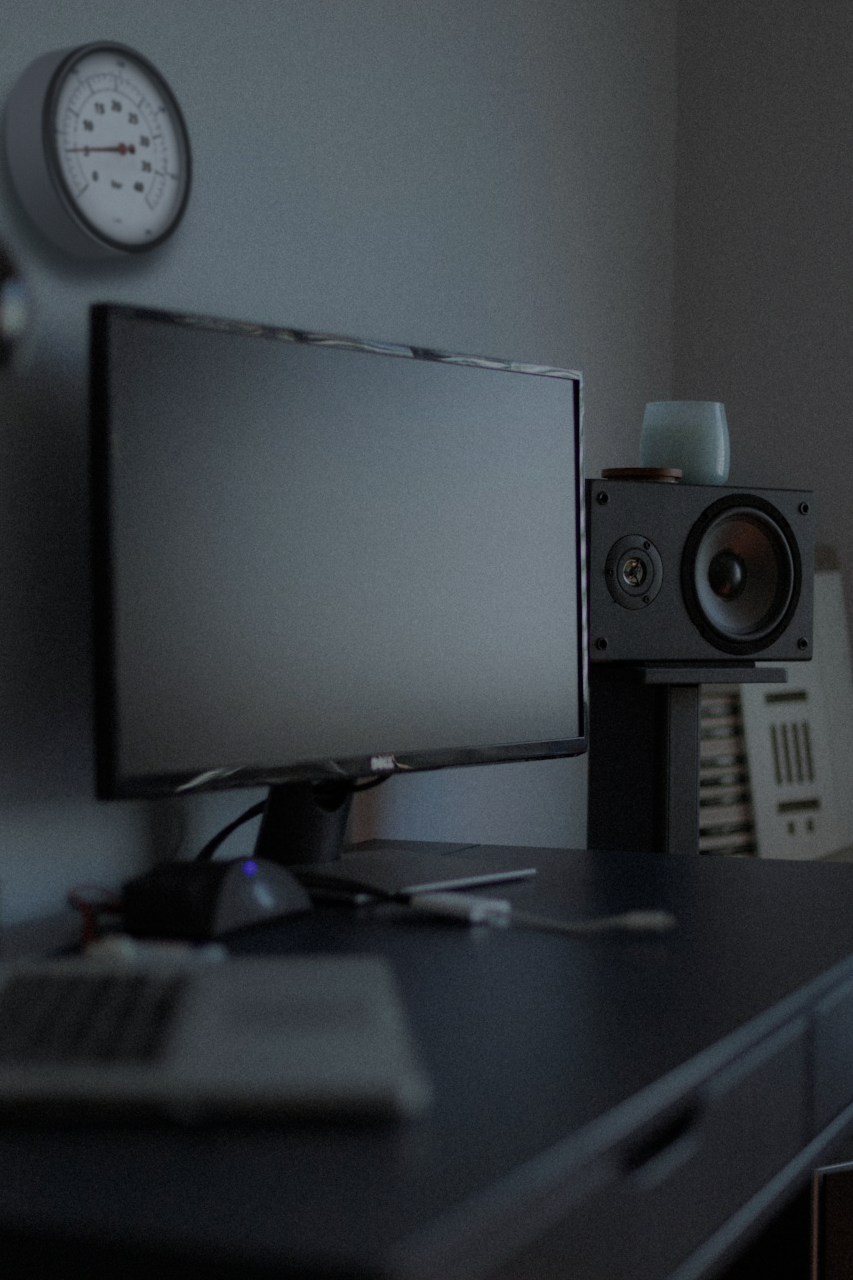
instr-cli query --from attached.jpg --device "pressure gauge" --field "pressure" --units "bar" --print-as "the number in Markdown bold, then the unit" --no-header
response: **5** bar
